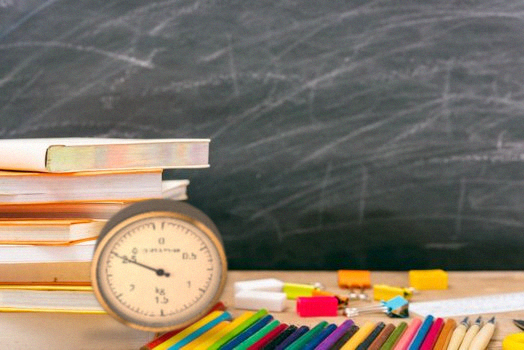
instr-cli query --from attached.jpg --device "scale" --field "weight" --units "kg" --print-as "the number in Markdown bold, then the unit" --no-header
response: **2.5** kg
